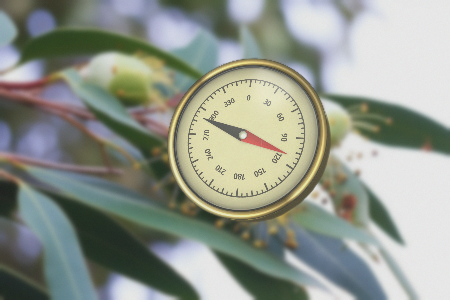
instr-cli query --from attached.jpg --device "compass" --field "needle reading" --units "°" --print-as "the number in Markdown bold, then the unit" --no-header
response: **110** °
